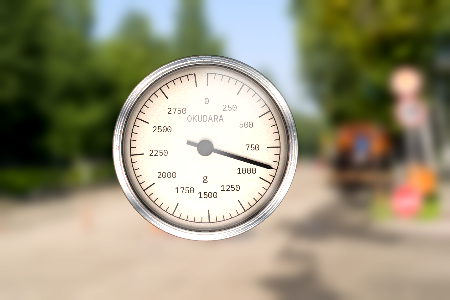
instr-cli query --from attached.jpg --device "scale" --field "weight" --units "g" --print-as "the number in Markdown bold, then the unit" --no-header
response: **900** g
